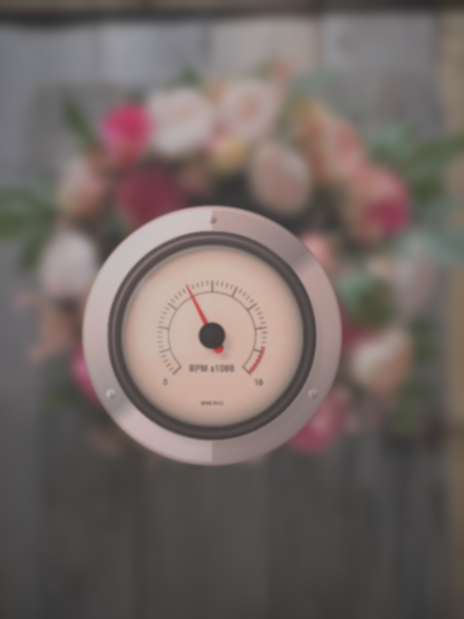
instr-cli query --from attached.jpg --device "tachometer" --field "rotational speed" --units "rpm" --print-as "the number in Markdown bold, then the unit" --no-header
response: **4000** rpm
